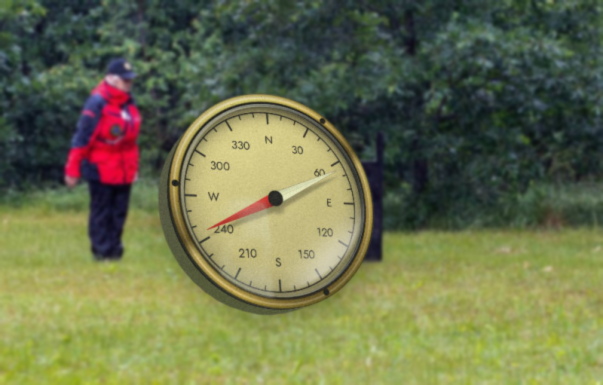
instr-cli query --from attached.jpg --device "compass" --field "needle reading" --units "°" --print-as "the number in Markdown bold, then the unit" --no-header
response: **245** °
